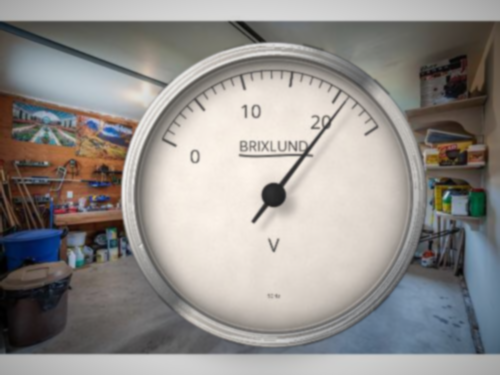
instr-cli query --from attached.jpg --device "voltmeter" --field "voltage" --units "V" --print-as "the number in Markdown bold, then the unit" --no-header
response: **21** V
